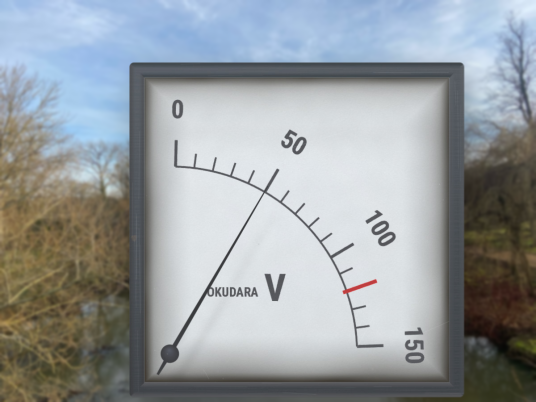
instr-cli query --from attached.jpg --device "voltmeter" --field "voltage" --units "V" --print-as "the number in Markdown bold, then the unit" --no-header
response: **50** V
